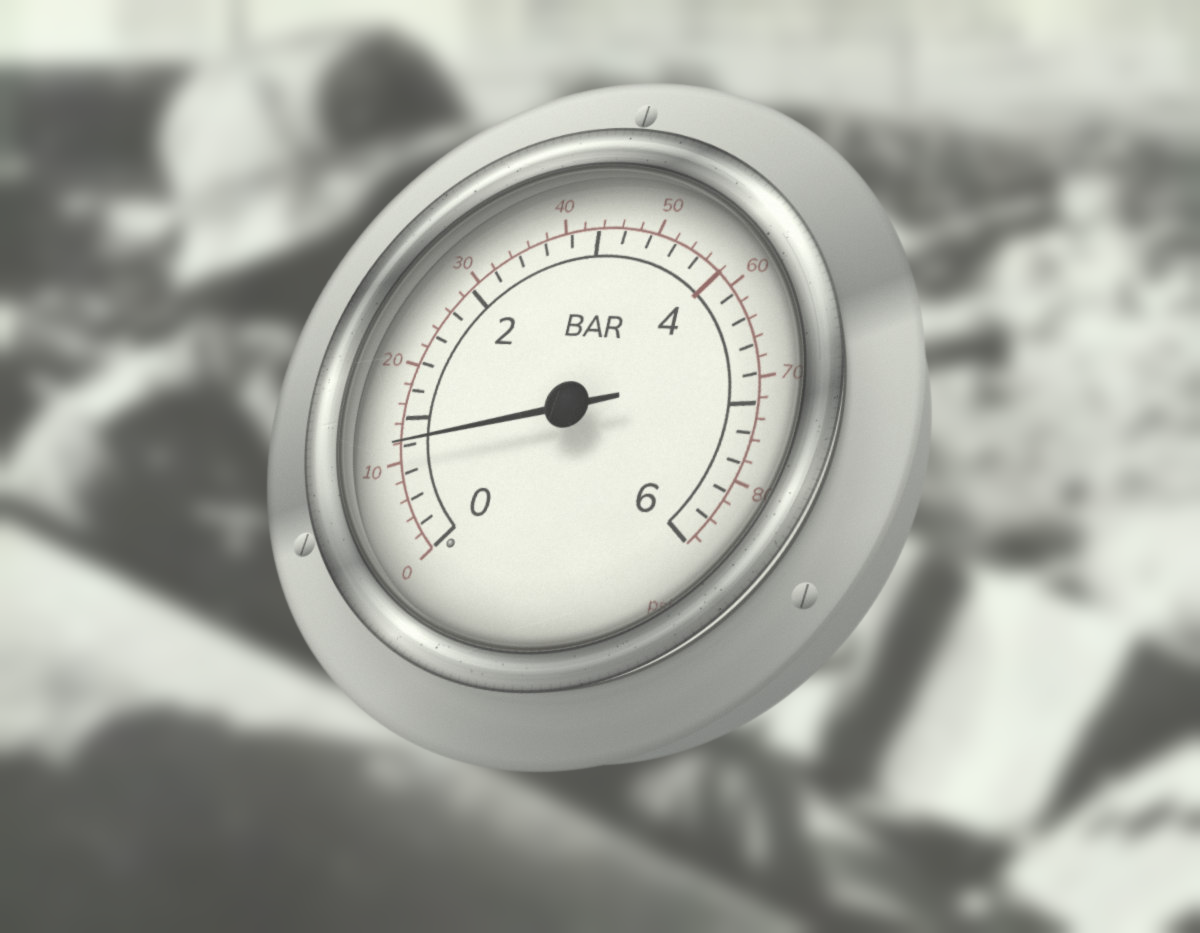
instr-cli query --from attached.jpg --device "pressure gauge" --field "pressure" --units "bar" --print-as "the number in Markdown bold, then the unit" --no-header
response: **0.8** bar
